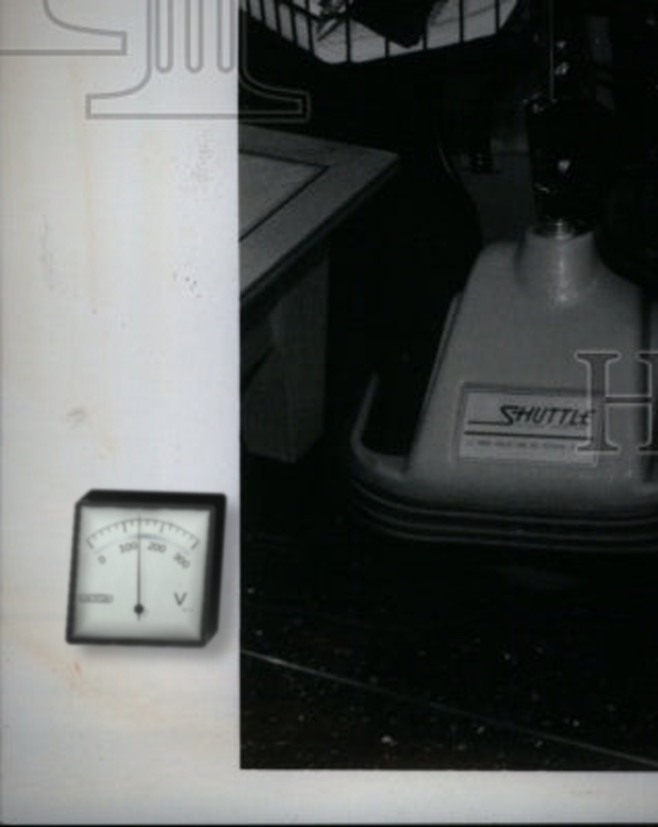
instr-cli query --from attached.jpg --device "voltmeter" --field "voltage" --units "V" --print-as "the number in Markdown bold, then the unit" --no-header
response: **140** V
